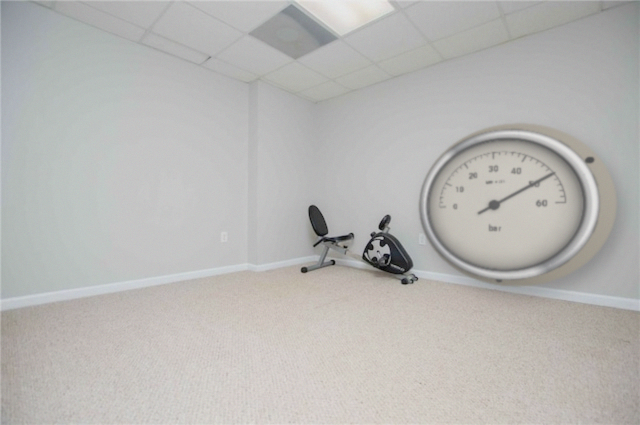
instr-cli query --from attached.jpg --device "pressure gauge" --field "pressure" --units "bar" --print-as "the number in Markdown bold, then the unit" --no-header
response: **50** bar
